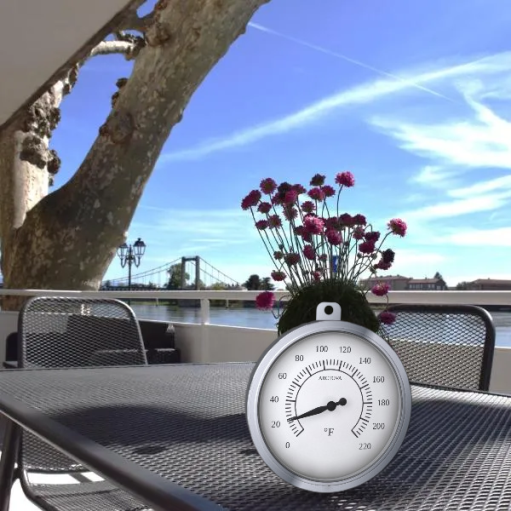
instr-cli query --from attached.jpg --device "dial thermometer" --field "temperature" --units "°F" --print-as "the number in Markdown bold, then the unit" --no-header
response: **20** °F
